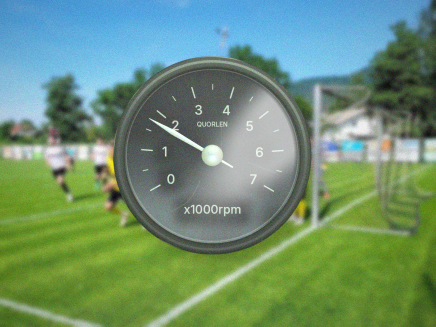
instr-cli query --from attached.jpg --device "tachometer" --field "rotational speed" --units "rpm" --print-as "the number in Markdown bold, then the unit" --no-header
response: **1750** rpm
